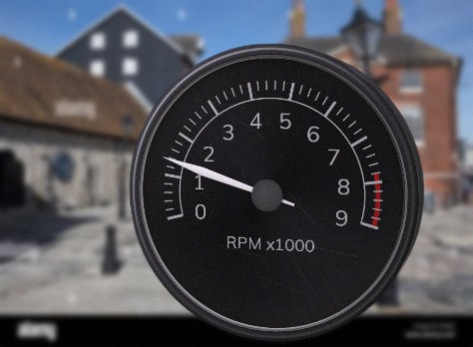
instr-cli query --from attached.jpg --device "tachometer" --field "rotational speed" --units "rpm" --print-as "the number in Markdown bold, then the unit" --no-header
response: **1400** rpm
